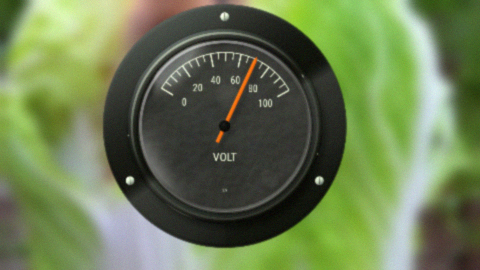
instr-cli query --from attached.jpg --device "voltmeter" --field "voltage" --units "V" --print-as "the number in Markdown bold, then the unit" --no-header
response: **70** V
